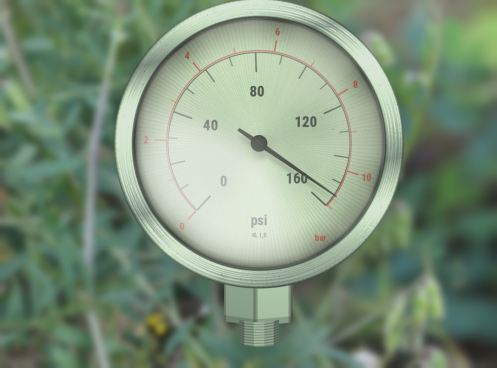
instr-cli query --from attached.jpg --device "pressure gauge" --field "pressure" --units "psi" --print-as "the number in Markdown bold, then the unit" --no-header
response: **155** psi
